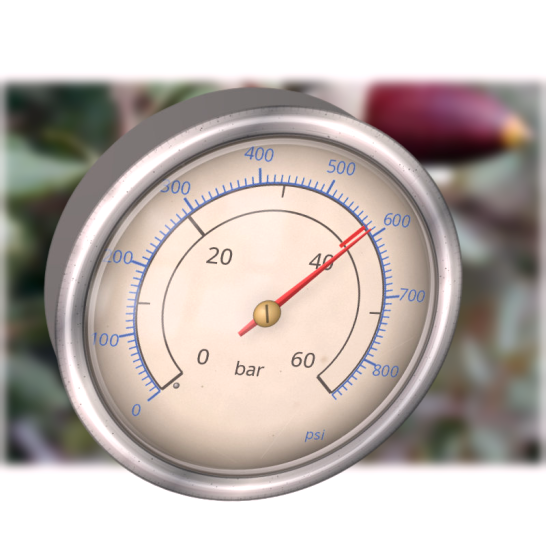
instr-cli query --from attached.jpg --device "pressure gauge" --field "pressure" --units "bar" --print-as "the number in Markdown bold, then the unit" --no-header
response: **40** bar
